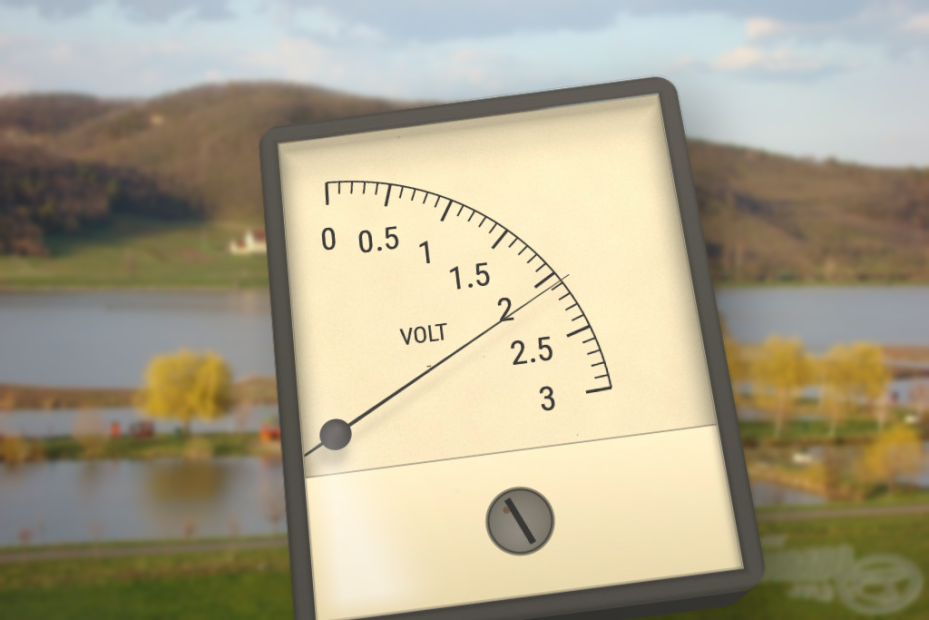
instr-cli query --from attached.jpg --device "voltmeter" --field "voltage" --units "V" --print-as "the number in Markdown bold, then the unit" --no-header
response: **2.1** V
